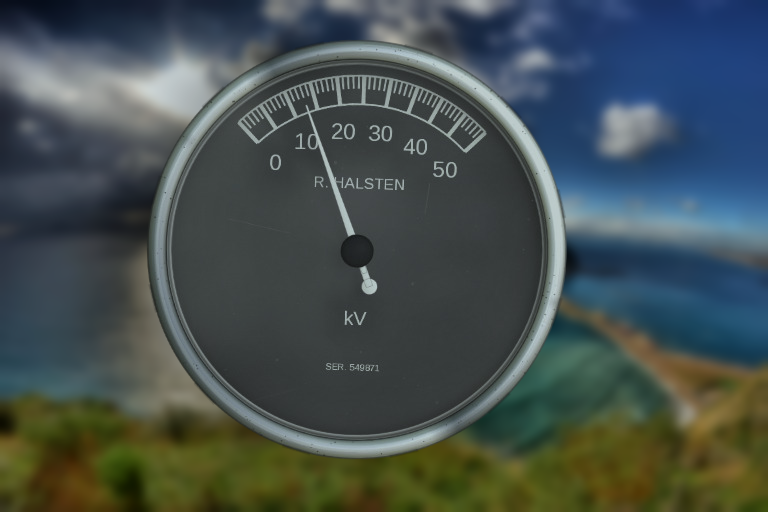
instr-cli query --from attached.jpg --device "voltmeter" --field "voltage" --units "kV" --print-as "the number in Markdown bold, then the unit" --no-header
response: **13** kV
